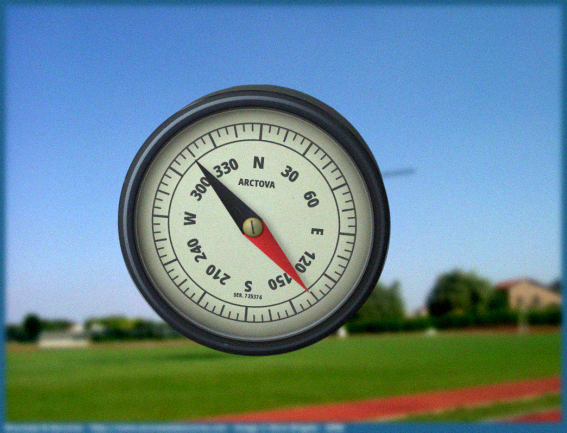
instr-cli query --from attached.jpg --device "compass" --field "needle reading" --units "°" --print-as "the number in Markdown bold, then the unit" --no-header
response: **135** °
